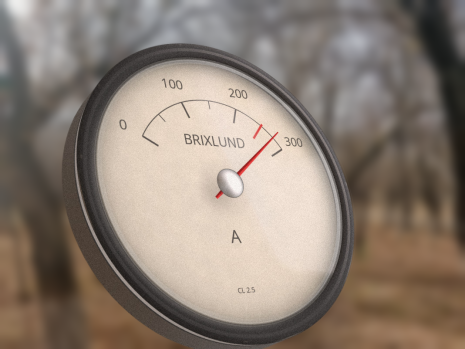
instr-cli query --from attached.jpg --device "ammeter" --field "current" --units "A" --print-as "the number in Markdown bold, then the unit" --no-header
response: **275** A
